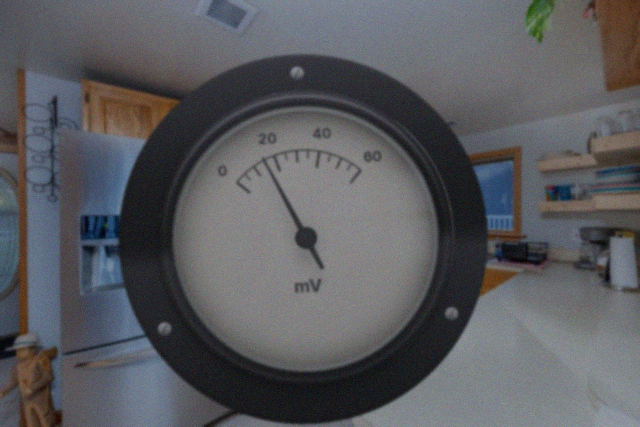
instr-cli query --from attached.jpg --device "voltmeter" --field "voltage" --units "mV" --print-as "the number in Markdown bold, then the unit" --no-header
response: **15** mV
